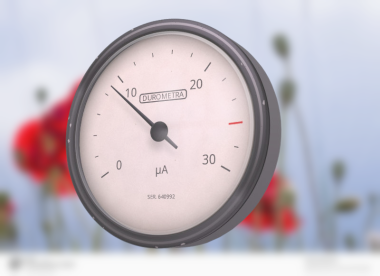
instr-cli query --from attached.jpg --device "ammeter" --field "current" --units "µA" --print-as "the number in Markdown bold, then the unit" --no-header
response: **9** µA
